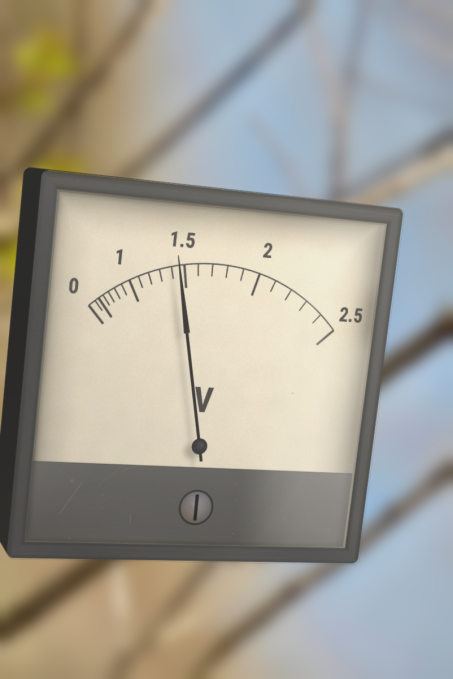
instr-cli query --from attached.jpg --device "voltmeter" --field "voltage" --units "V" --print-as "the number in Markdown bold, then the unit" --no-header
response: **1.45** V
